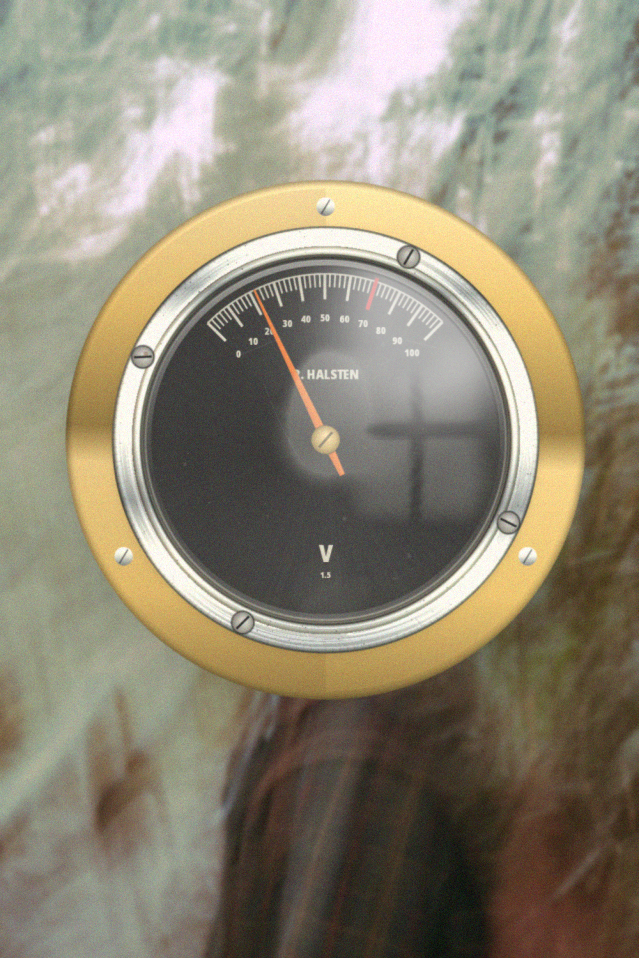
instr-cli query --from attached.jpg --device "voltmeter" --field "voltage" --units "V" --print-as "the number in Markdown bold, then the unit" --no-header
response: **22** V
